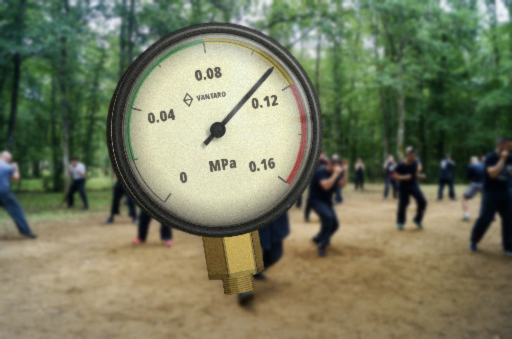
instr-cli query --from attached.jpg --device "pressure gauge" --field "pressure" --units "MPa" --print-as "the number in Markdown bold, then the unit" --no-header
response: **0.11** MPa
